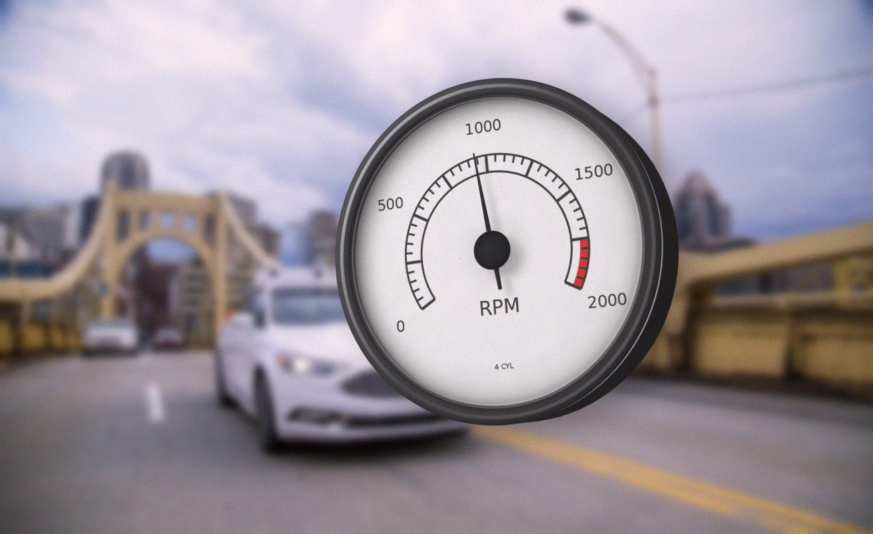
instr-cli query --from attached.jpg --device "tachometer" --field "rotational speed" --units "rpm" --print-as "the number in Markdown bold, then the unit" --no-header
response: **950** rpm
